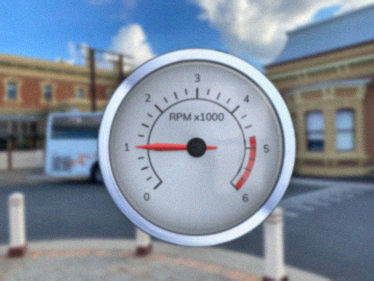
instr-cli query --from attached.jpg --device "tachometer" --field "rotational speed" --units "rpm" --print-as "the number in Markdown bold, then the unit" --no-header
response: **1000** rpm
